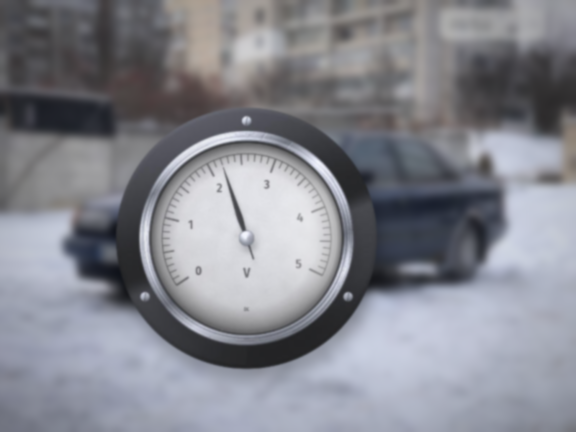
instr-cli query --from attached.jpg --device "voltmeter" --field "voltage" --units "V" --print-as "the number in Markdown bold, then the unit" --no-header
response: **2.2** V
